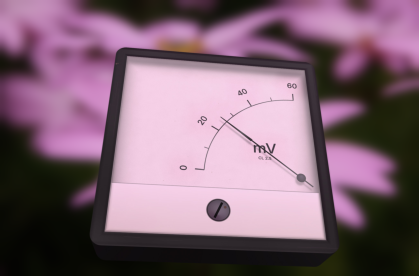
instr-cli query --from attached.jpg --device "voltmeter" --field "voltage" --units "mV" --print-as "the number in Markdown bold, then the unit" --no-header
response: **25** mV
